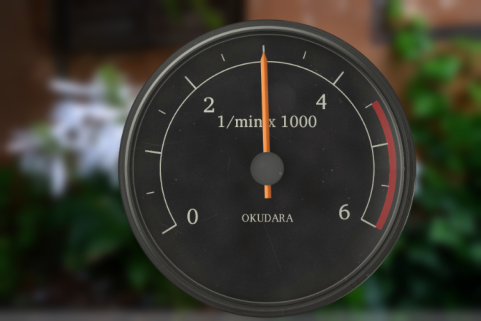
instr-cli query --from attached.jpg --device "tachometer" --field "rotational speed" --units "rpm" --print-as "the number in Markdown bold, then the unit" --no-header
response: **3000** rpm
